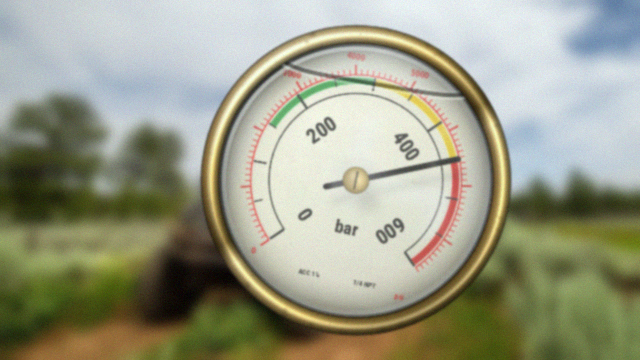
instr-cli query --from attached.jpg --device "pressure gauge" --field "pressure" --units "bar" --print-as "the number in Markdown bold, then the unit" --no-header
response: **450** bar
